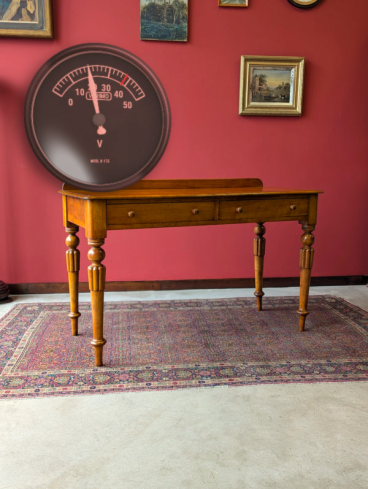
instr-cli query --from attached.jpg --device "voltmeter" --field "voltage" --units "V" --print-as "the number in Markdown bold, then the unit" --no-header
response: **20** V
